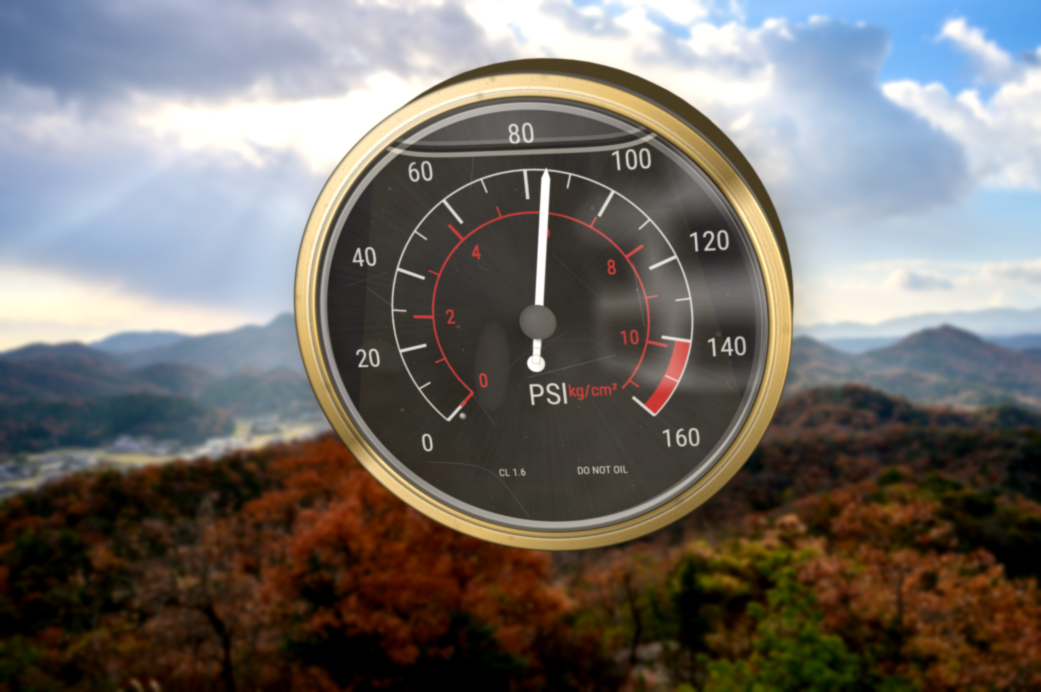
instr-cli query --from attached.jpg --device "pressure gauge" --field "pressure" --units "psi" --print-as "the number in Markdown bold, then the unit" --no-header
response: **85** psi
